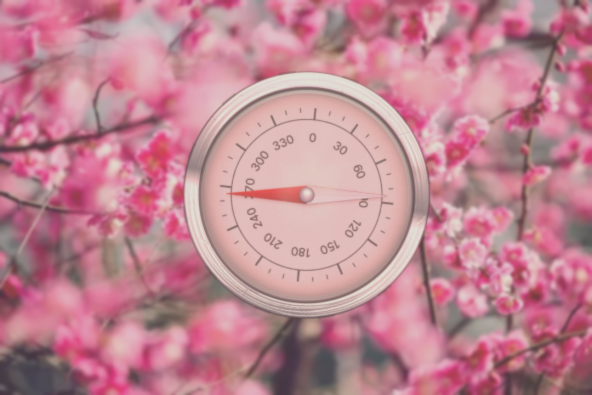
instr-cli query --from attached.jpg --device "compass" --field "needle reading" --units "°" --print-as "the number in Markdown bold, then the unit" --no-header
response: **265** °
